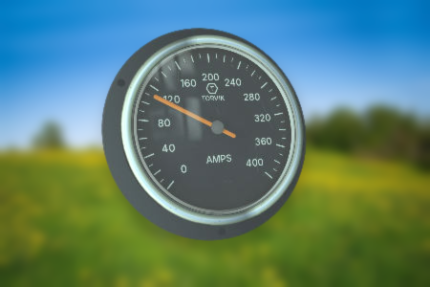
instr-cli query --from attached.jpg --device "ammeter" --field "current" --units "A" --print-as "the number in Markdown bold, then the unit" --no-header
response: **110** A
